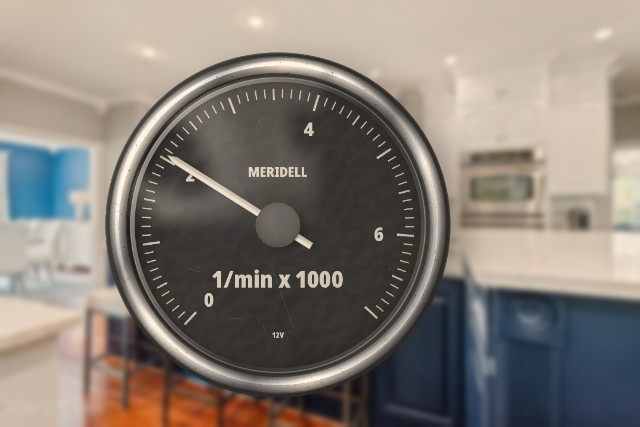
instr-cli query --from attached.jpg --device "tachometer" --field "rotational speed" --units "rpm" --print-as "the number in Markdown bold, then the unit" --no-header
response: **2050** rpm
